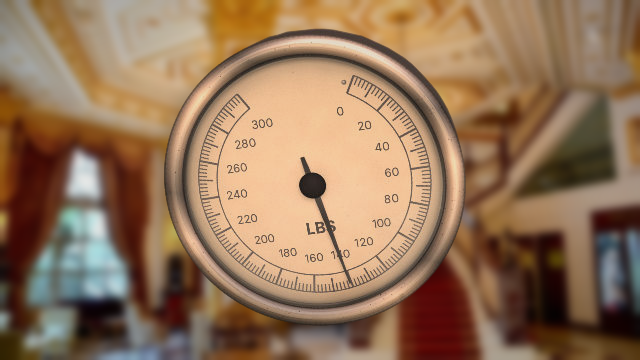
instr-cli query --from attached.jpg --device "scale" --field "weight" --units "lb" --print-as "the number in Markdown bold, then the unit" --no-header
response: **140** lb
